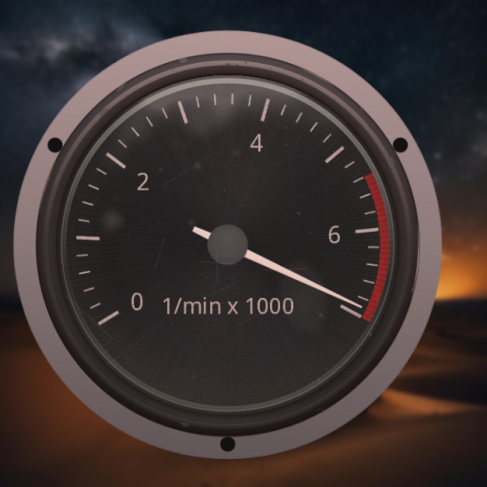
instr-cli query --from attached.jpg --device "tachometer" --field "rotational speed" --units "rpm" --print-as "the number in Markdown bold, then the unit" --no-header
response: **6900** rpm
